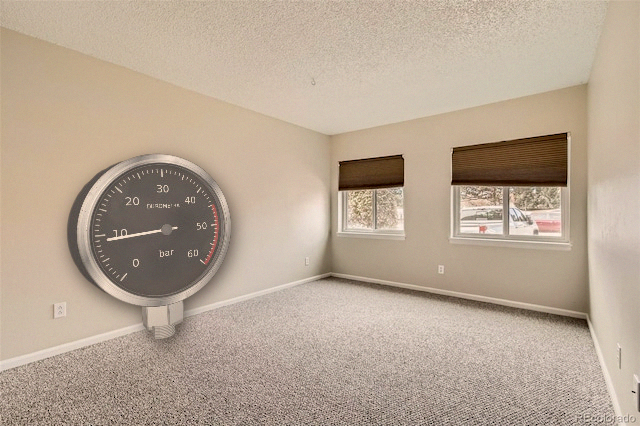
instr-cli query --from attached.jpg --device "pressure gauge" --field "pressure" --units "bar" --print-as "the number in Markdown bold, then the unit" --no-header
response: **9** bar
